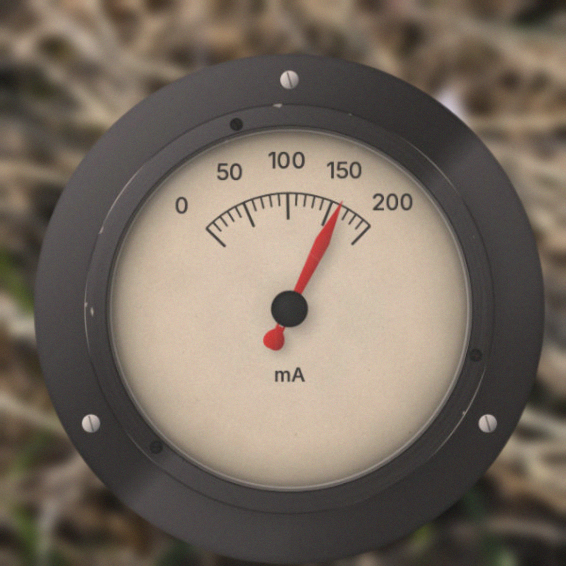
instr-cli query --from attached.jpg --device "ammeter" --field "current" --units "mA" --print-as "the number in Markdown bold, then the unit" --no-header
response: **160** mA
